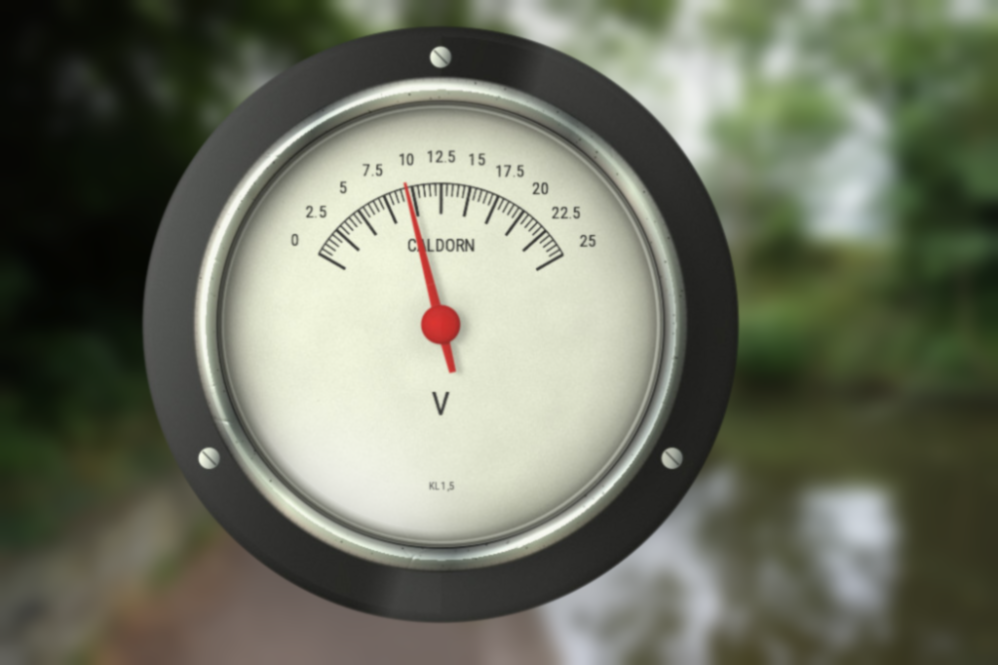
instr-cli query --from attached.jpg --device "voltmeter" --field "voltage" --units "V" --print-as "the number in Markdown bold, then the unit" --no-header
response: **9.5** V
